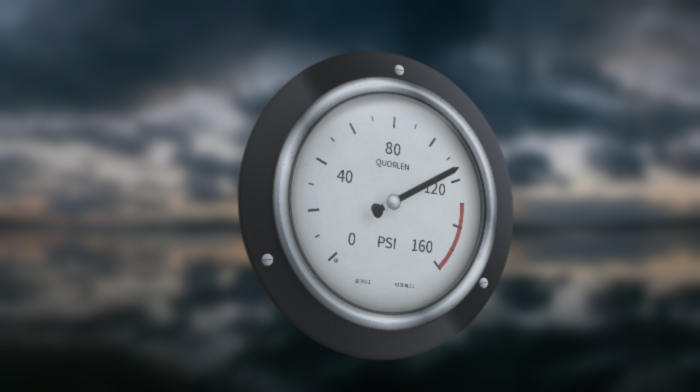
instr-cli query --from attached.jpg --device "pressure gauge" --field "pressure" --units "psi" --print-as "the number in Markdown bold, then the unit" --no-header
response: **115** psi
